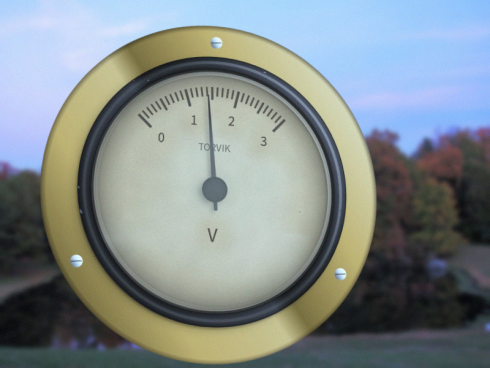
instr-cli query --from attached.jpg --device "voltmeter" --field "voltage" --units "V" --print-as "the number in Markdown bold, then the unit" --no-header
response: **1.4** V
